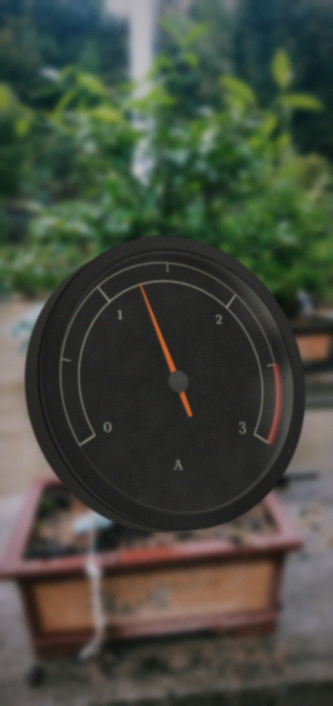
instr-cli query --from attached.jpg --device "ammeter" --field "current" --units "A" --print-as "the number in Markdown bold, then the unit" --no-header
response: **1.25** A
